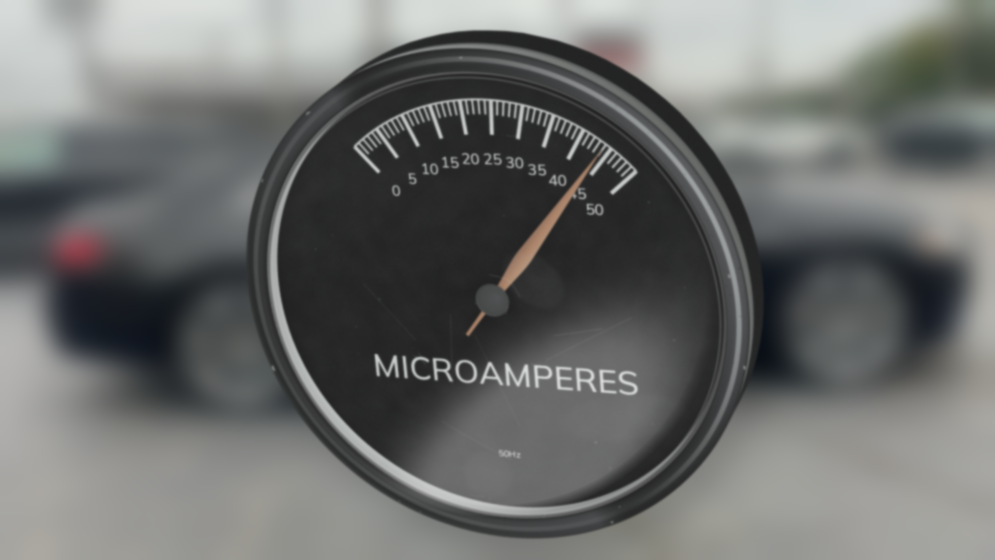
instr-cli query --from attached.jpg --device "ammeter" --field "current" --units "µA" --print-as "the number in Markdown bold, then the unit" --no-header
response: **44** µA
